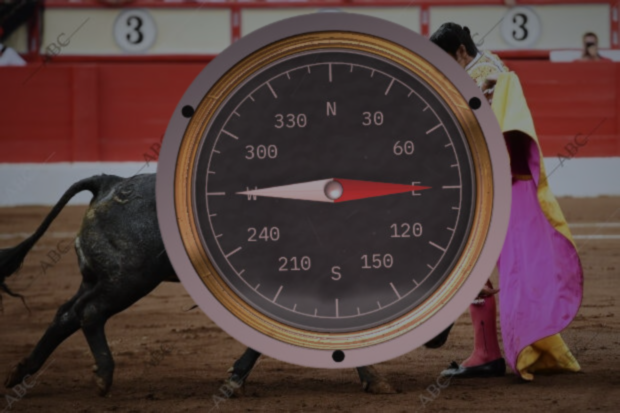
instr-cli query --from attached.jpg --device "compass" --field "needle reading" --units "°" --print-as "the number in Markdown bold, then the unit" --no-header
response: **90** °
